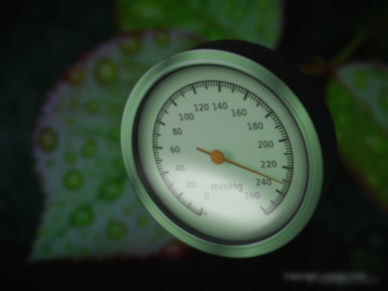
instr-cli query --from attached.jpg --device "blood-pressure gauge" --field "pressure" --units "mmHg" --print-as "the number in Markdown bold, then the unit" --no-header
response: **230** mmHg
